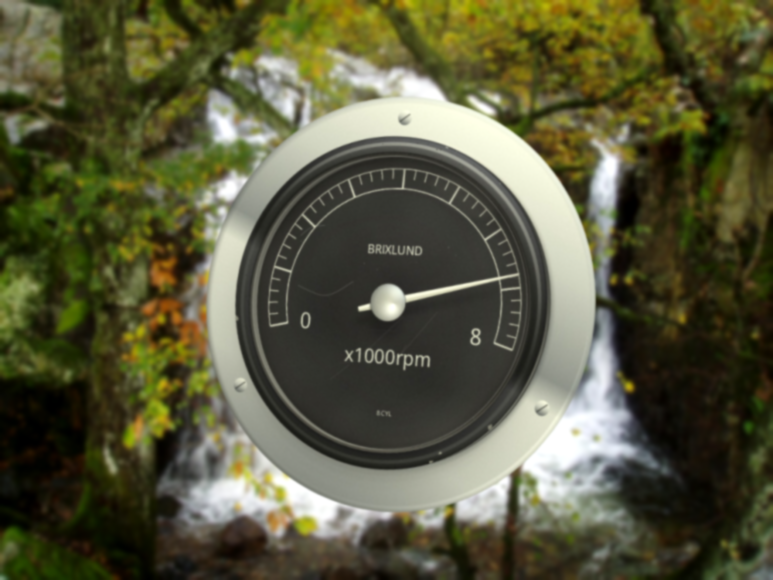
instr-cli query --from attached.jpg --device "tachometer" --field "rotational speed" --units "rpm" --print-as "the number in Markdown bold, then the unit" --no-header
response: **6800** rpm
